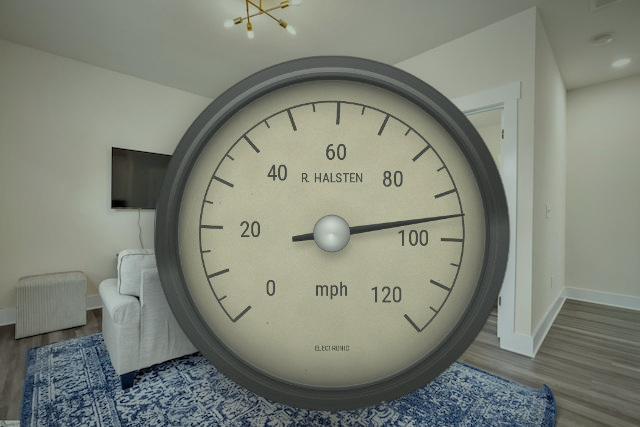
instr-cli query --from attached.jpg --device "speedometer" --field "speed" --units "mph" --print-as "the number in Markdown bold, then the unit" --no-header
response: **95** mph
